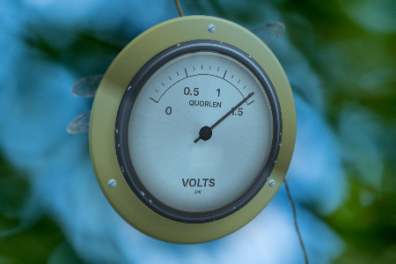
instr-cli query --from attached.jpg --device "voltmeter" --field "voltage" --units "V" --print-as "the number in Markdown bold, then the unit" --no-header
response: **1.4** V
